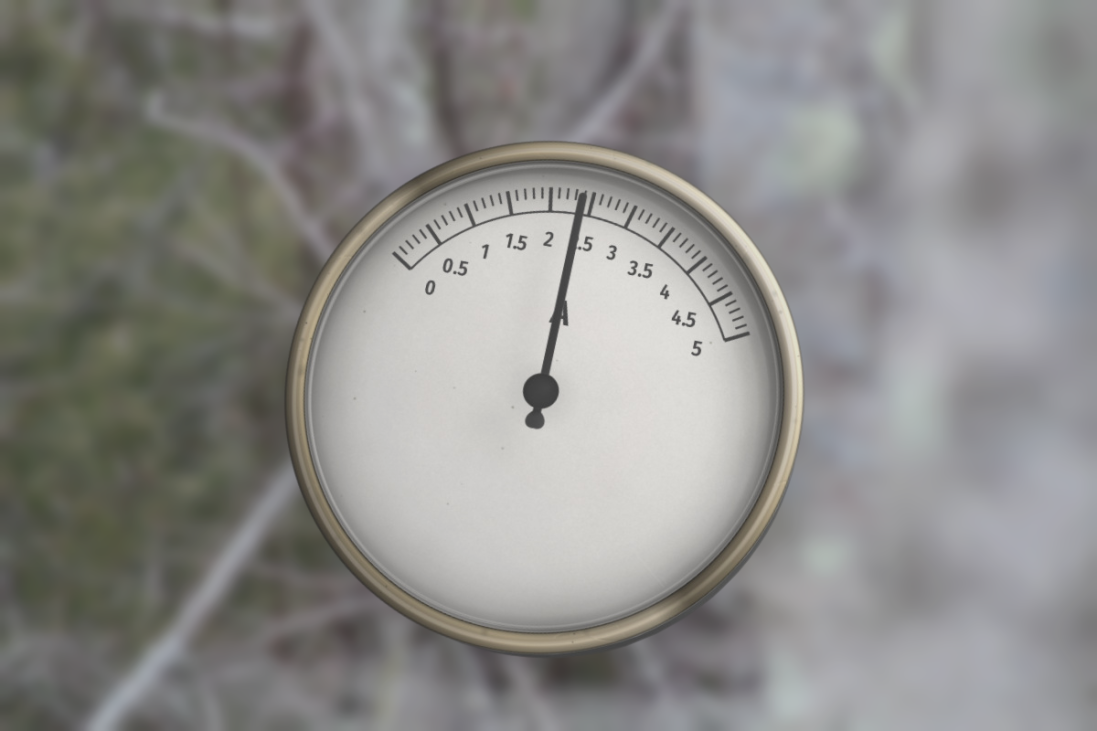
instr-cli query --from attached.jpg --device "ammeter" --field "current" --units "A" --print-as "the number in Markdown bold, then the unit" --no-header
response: **2.4** A
